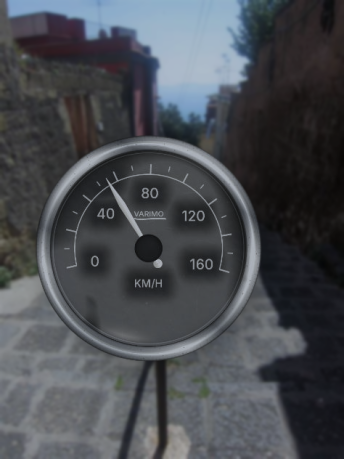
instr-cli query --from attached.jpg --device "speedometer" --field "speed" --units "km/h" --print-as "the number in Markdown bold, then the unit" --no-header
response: **55** km/h
